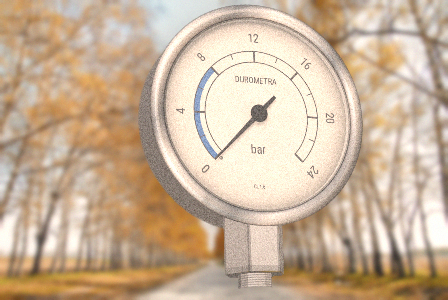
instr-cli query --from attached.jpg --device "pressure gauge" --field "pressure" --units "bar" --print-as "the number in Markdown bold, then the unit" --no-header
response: **0** bar
